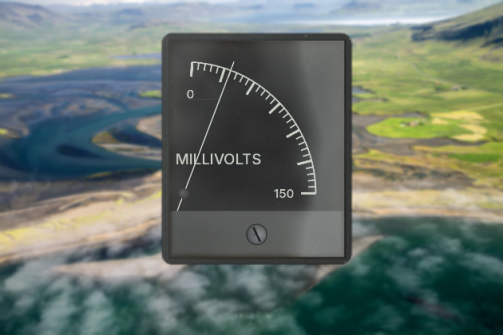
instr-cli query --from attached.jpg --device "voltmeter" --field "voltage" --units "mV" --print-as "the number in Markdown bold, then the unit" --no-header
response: **30** mV
